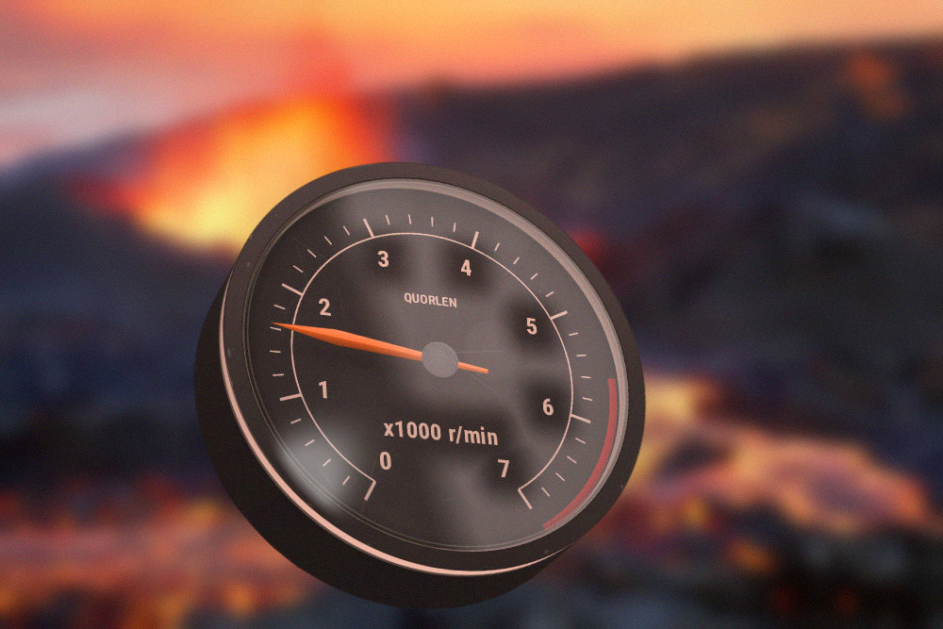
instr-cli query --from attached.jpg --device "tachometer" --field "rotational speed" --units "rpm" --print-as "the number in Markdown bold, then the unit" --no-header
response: **1600** rpm
